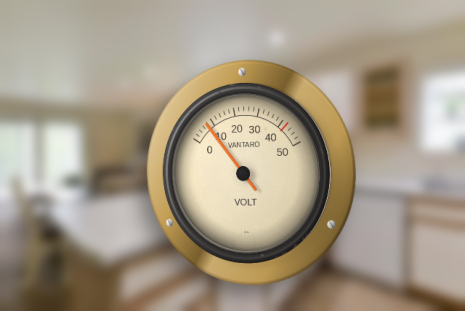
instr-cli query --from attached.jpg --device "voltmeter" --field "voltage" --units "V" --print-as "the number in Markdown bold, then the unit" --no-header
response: **8** V
